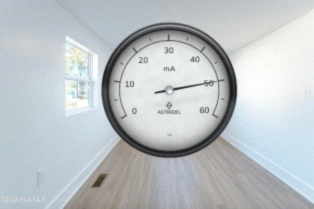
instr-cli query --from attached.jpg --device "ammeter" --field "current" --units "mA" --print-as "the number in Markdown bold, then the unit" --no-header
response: **50** mA
